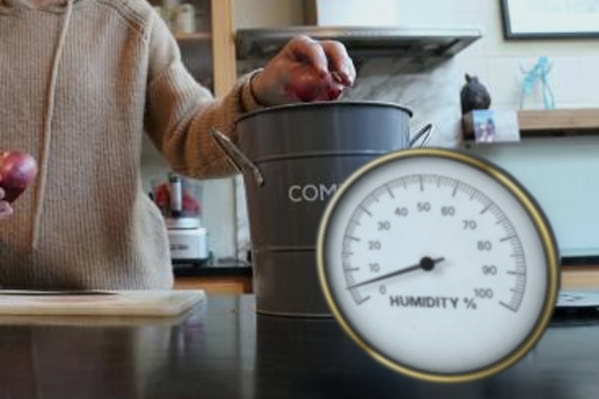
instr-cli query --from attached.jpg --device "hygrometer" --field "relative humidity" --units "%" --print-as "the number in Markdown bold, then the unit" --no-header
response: **5** %
